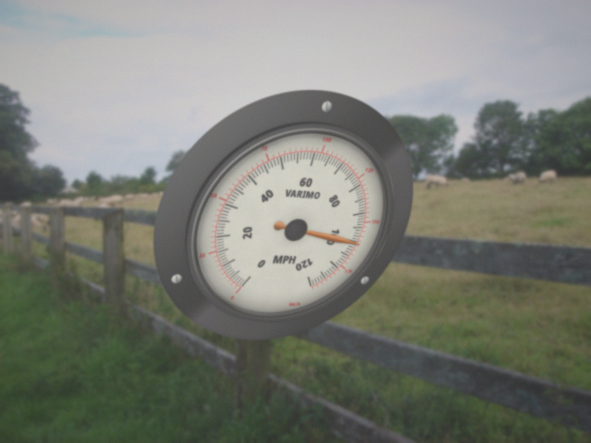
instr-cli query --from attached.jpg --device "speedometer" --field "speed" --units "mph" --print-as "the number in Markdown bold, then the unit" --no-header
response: **100** mph
